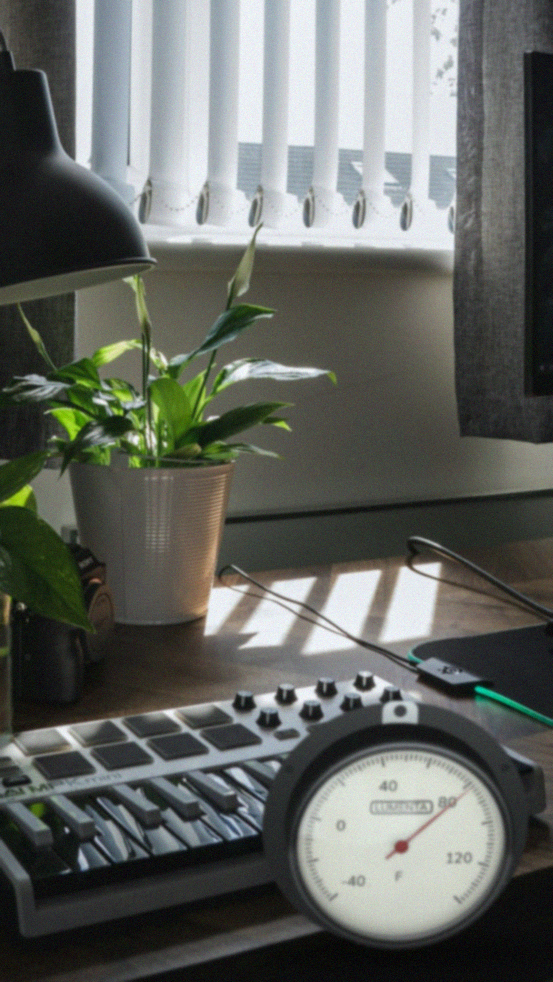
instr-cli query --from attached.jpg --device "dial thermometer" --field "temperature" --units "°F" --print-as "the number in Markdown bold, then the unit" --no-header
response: **80** °F
